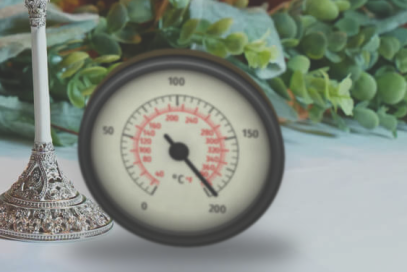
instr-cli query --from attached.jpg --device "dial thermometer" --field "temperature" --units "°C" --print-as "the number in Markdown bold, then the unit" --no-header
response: **195** °C
